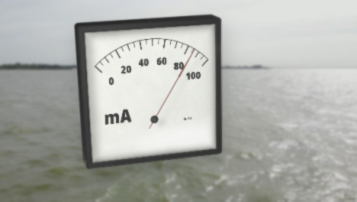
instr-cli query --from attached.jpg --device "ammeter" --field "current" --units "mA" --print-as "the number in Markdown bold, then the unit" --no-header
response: **85** mA
